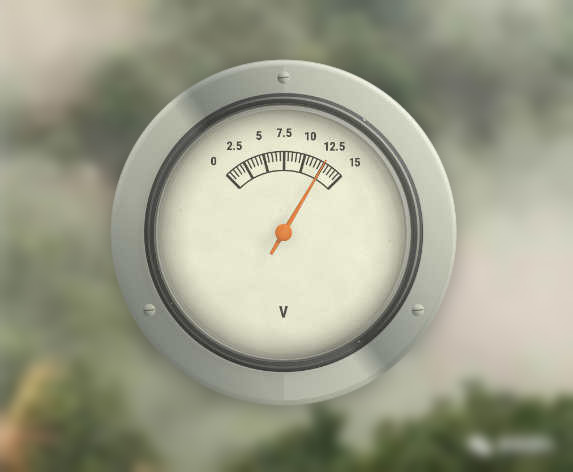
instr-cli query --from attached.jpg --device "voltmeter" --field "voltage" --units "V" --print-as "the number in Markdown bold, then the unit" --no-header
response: **12.5** V
